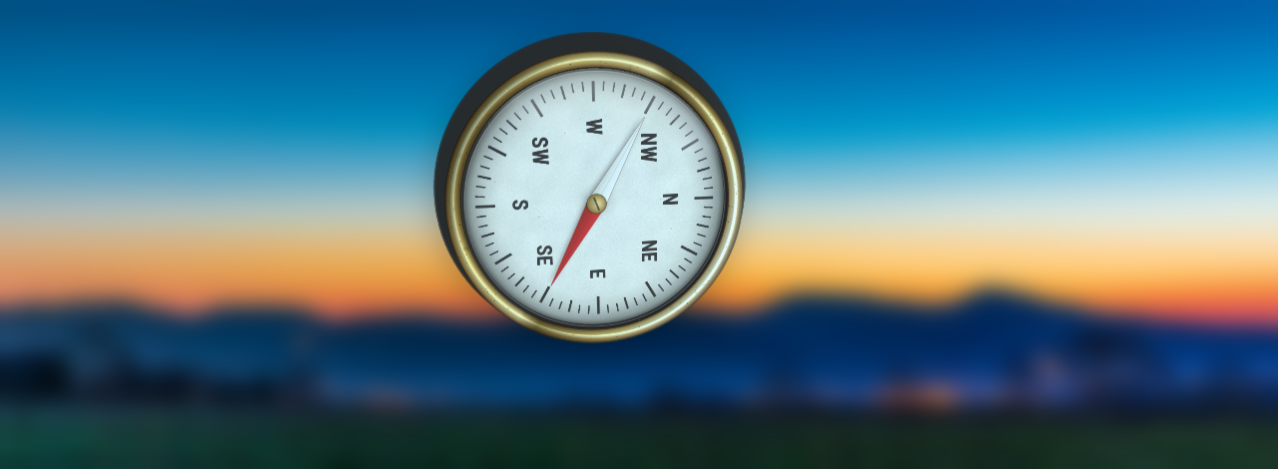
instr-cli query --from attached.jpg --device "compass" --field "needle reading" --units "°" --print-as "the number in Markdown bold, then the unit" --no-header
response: **120** °
